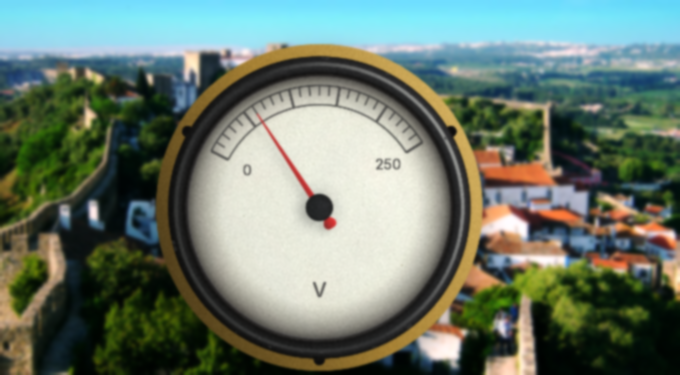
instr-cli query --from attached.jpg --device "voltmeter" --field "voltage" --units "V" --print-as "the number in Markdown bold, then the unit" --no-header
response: **60** V
